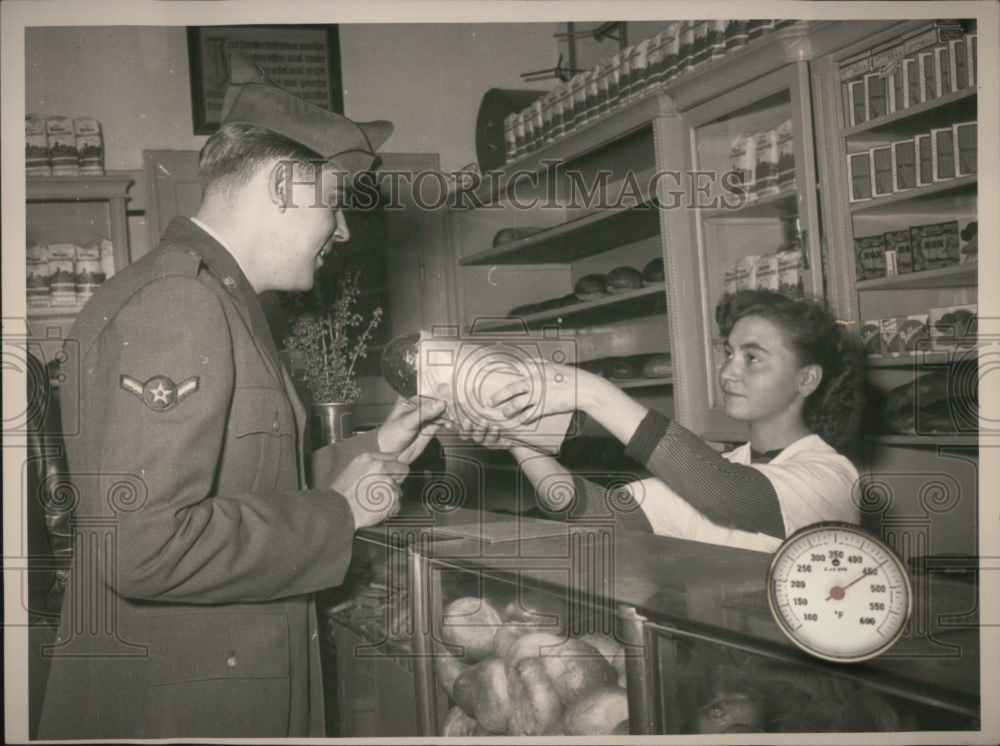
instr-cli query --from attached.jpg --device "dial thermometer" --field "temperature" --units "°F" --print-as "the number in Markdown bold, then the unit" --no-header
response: **450** °F
